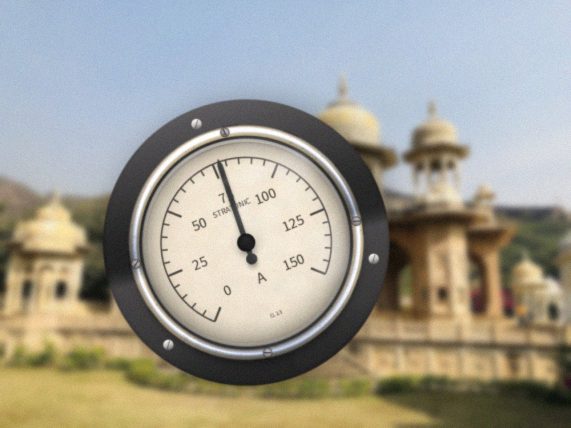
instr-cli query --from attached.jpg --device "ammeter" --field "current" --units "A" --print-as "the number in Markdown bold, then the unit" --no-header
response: **77.5** A
